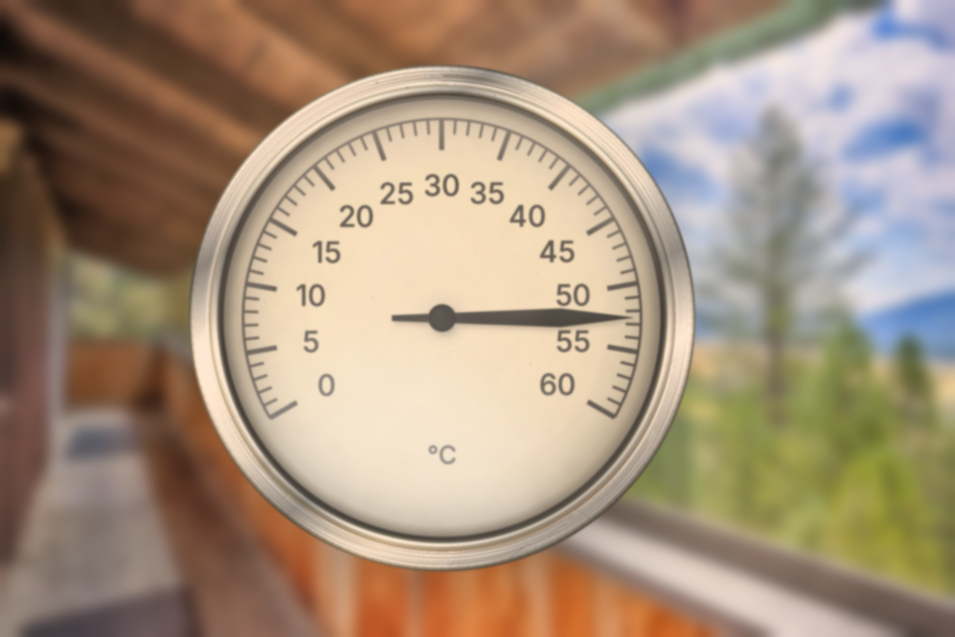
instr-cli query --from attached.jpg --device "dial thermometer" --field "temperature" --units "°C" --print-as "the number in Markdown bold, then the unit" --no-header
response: **52.5** °C
